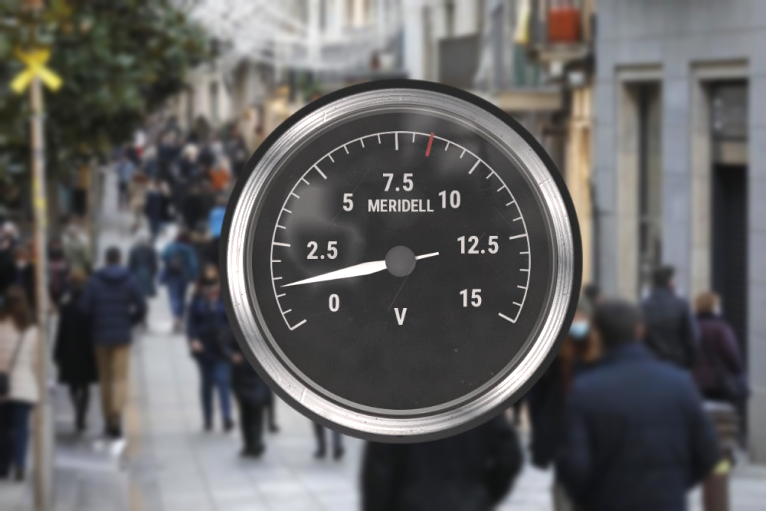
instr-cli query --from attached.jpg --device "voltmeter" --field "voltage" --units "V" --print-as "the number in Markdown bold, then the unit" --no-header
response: **1.25** V
